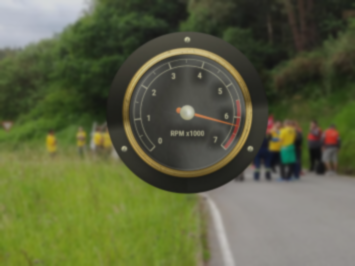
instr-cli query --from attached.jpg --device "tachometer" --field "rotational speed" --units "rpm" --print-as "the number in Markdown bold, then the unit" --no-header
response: **6250** rpm
